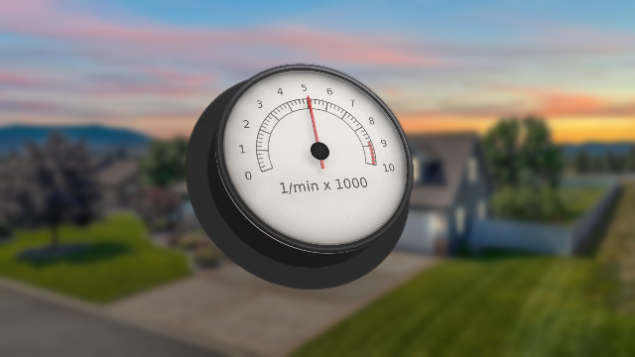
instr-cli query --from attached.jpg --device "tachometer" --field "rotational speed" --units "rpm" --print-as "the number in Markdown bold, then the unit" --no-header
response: **5000** rpm
